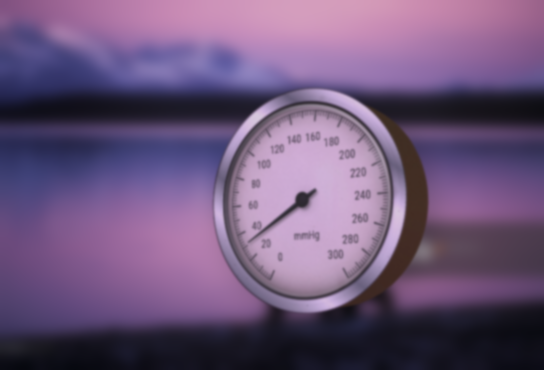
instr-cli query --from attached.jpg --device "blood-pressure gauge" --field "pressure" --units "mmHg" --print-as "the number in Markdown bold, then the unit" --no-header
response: **30** mmHg
